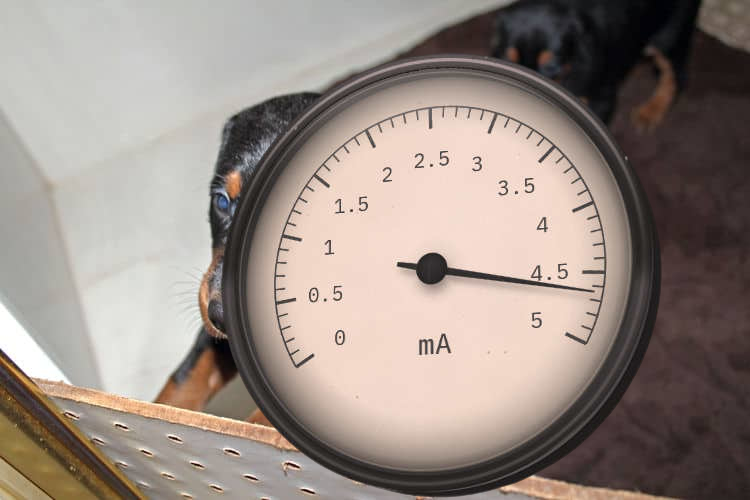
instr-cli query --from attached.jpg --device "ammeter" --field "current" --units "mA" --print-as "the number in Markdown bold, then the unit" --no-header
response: **4.65** mA
